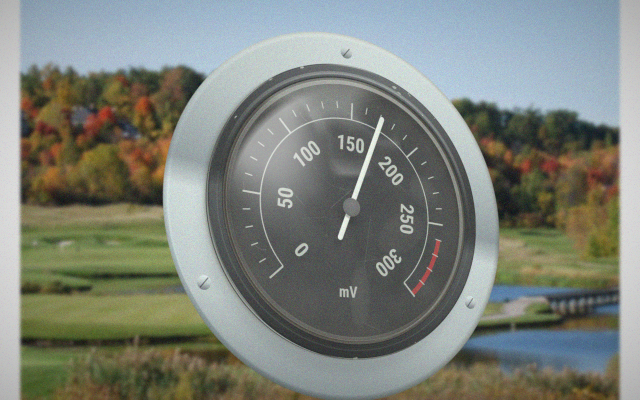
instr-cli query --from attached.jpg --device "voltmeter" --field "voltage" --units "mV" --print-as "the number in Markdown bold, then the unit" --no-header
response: **170** mV
